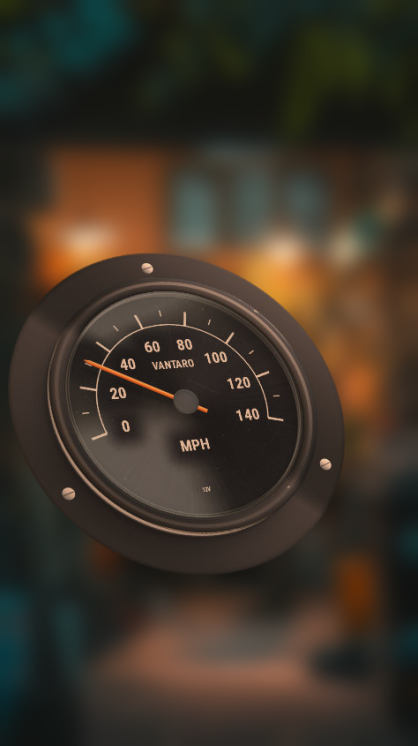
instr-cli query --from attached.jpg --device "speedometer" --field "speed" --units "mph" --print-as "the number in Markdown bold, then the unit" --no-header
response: **30** mph
